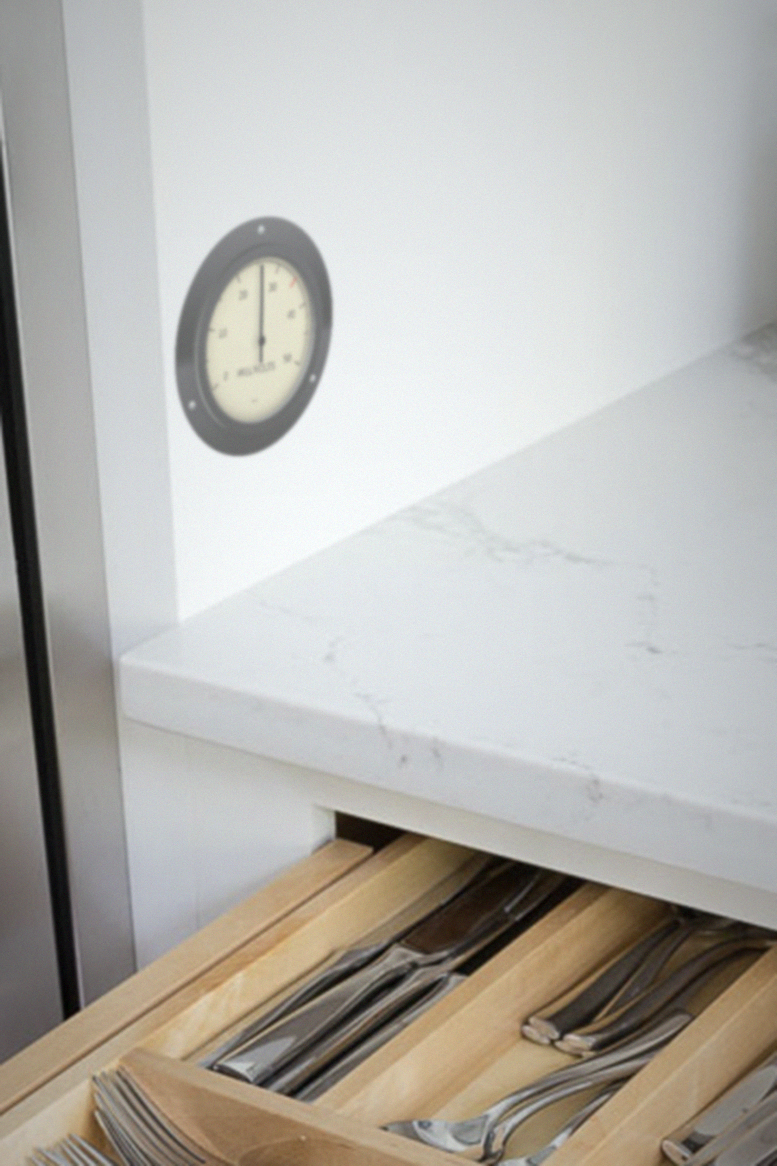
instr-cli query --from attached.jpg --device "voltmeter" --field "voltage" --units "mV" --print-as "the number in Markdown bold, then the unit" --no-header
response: **25** mV
